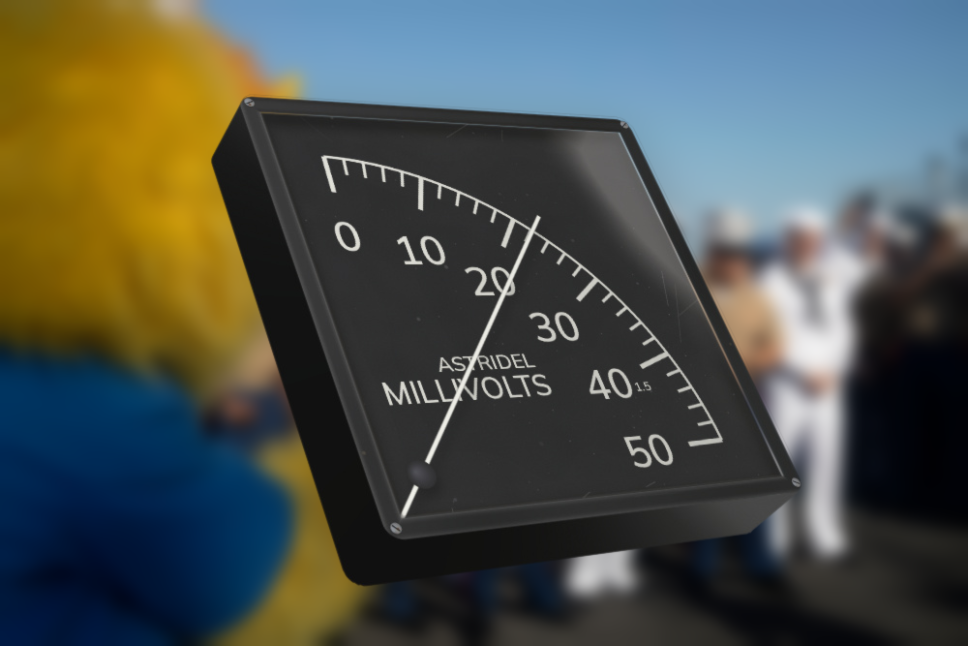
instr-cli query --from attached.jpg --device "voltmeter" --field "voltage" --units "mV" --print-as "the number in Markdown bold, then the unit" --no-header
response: **22** mV
